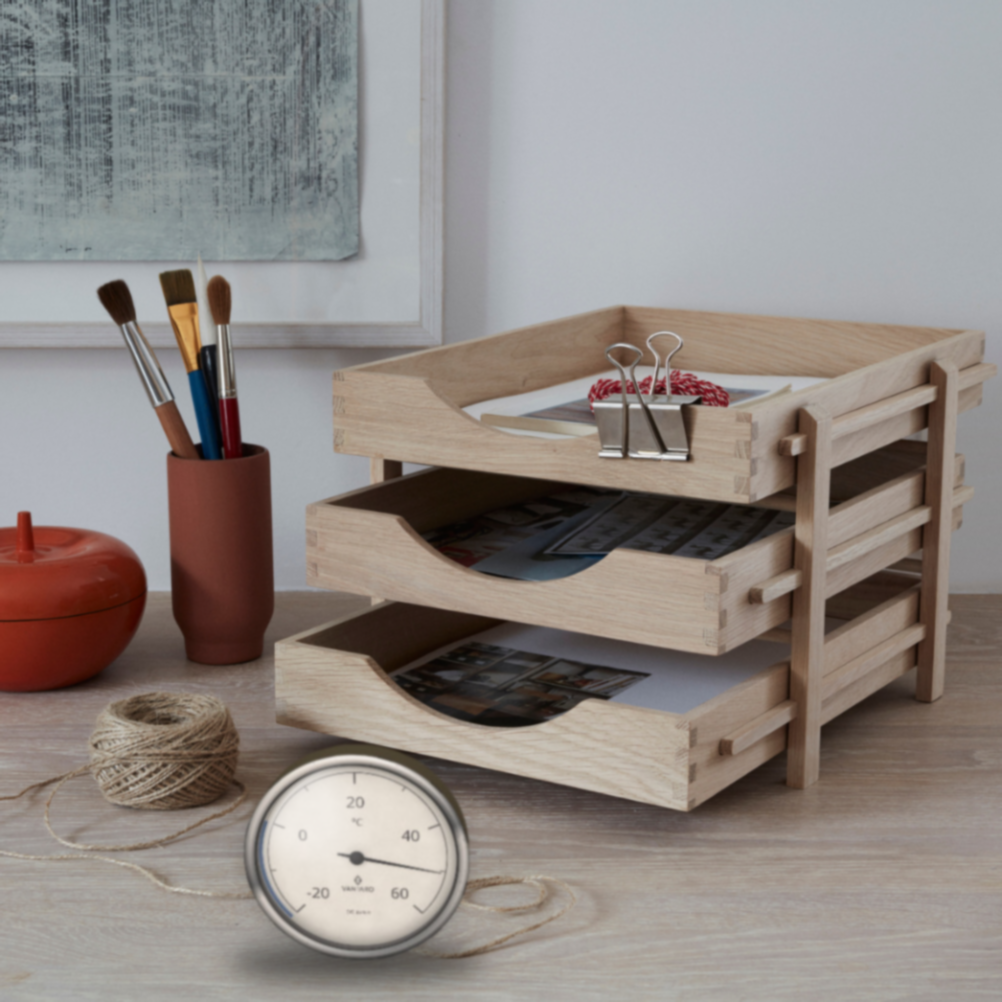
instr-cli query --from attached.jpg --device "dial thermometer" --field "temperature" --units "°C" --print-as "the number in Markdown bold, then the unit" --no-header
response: **50** °C
